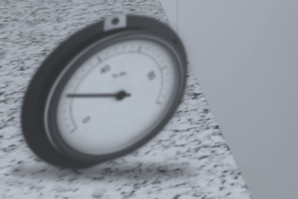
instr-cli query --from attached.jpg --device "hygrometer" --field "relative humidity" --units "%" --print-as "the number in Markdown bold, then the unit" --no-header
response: **20** %
